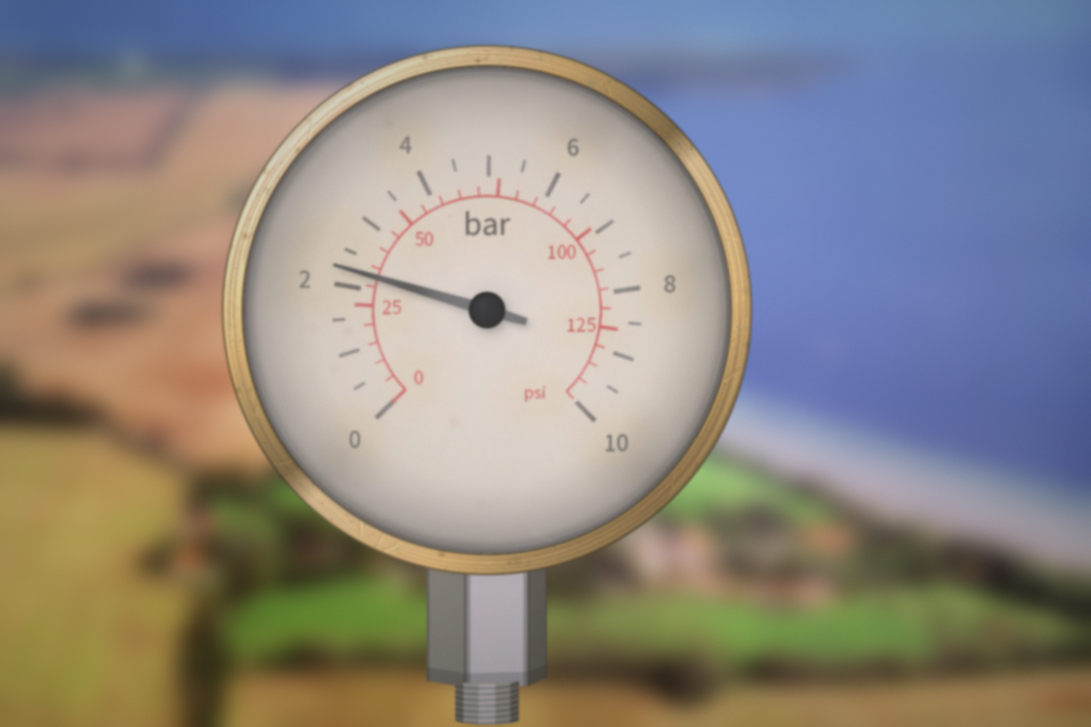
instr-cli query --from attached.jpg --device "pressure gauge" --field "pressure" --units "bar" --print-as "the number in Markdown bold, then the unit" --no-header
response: **2.25** bar
